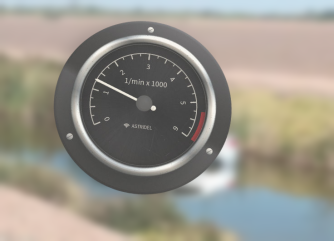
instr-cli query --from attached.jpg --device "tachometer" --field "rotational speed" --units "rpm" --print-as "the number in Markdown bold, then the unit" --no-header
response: **1250** rpm
